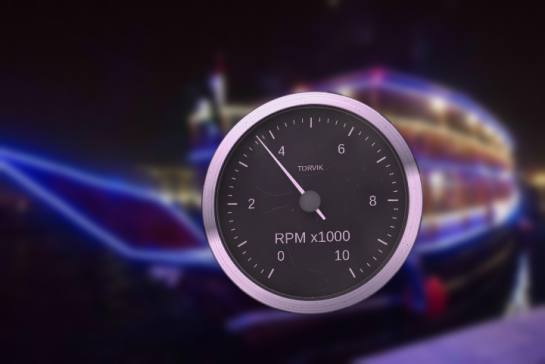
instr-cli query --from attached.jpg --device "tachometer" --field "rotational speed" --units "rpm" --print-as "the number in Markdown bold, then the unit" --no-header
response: **3700** rpm
